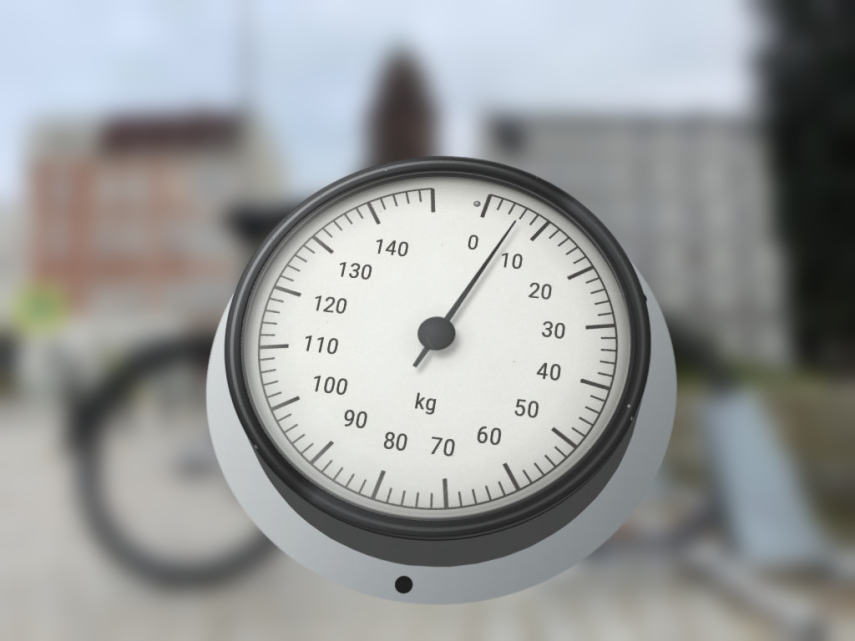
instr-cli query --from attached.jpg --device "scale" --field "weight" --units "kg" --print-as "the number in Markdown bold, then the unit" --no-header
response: **6** kg
